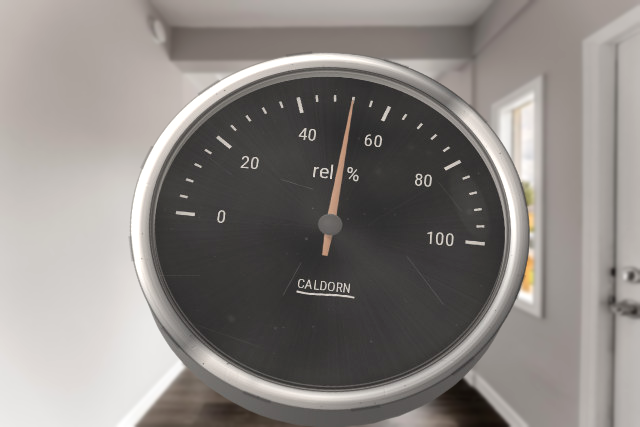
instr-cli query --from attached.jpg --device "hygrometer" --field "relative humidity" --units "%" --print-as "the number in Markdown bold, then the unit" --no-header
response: **52** %
